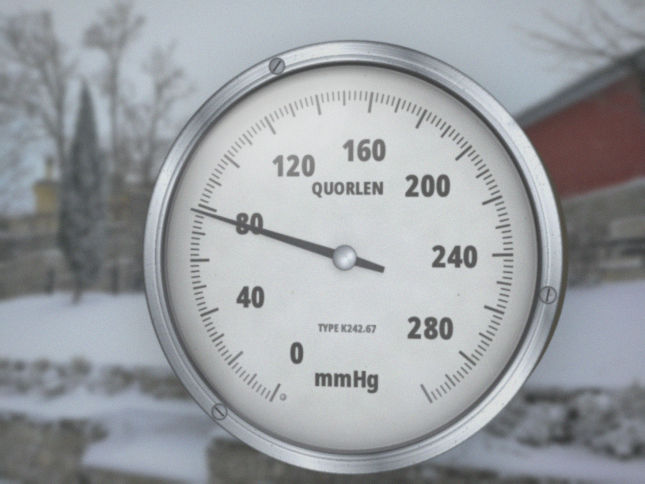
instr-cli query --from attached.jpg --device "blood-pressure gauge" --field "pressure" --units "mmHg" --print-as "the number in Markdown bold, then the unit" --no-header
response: **78** mmHg
